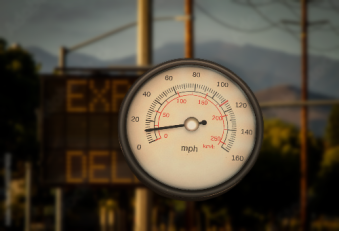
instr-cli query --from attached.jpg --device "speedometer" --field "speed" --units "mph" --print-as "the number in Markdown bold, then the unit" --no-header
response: **10** mph
